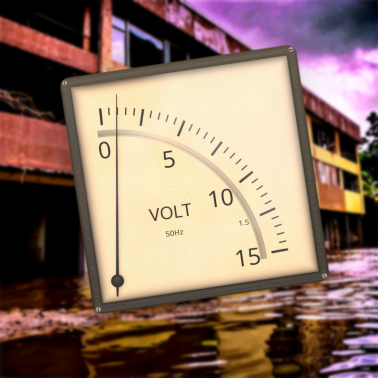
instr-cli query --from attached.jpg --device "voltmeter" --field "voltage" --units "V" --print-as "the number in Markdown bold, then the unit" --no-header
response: **1** V
